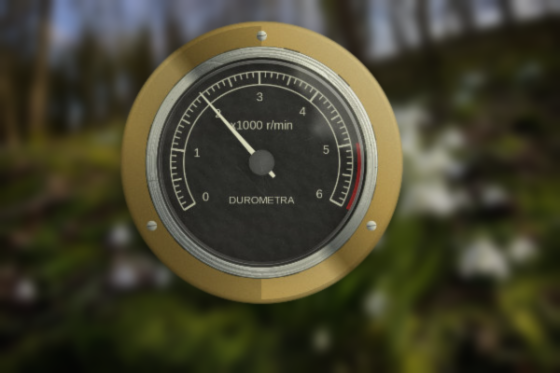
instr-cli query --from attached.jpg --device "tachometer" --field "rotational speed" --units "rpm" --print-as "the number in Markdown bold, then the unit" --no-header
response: **2000** rpm
